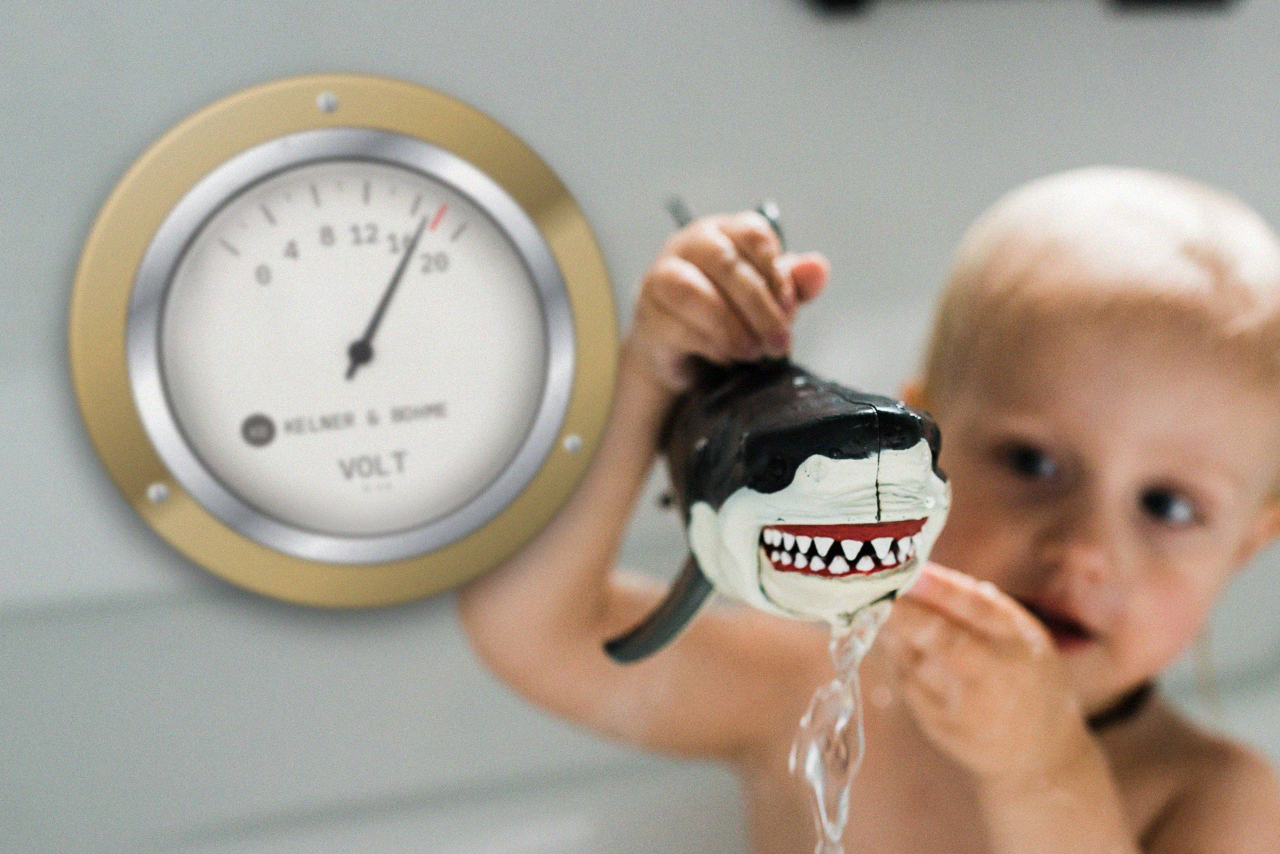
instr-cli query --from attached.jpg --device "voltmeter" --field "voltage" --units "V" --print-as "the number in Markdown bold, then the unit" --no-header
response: **17** V
